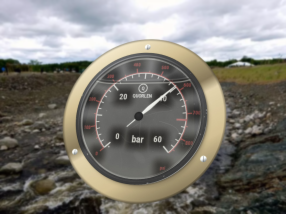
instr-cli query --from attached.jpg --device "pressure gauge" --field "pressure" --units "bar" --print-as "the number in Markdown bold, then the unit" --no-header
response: **40** bar
